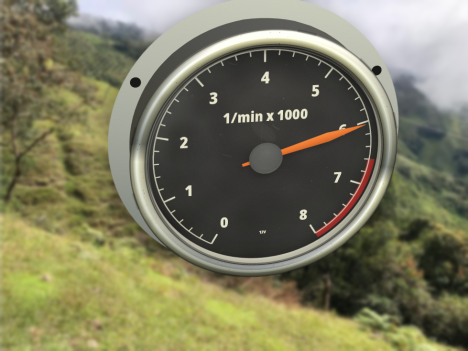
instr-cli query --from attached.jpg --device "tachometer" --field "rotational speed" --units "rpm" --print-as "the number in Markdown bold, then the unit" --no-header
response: **6000** rpm
